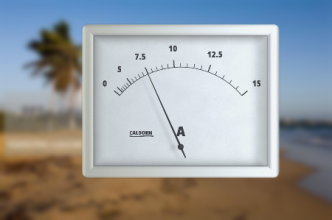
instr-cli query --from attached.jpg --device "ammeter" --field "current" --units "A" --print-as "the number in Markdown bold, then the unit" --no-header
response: **7.5** A
